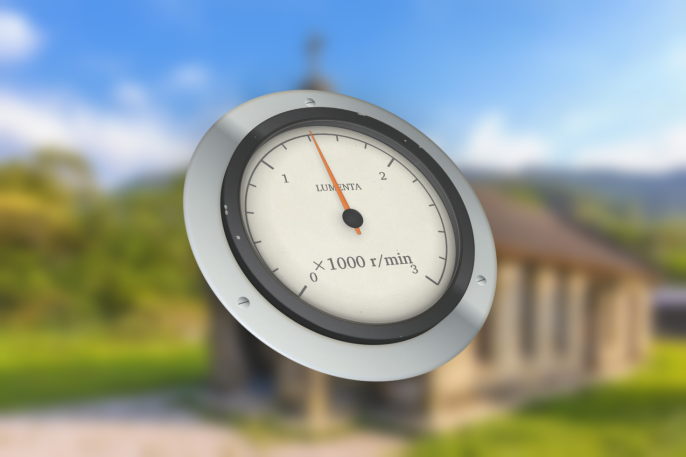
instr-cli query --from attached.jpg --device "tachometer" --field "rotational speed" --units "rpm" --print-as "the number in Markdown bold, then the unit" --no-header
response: **1400** rpm
